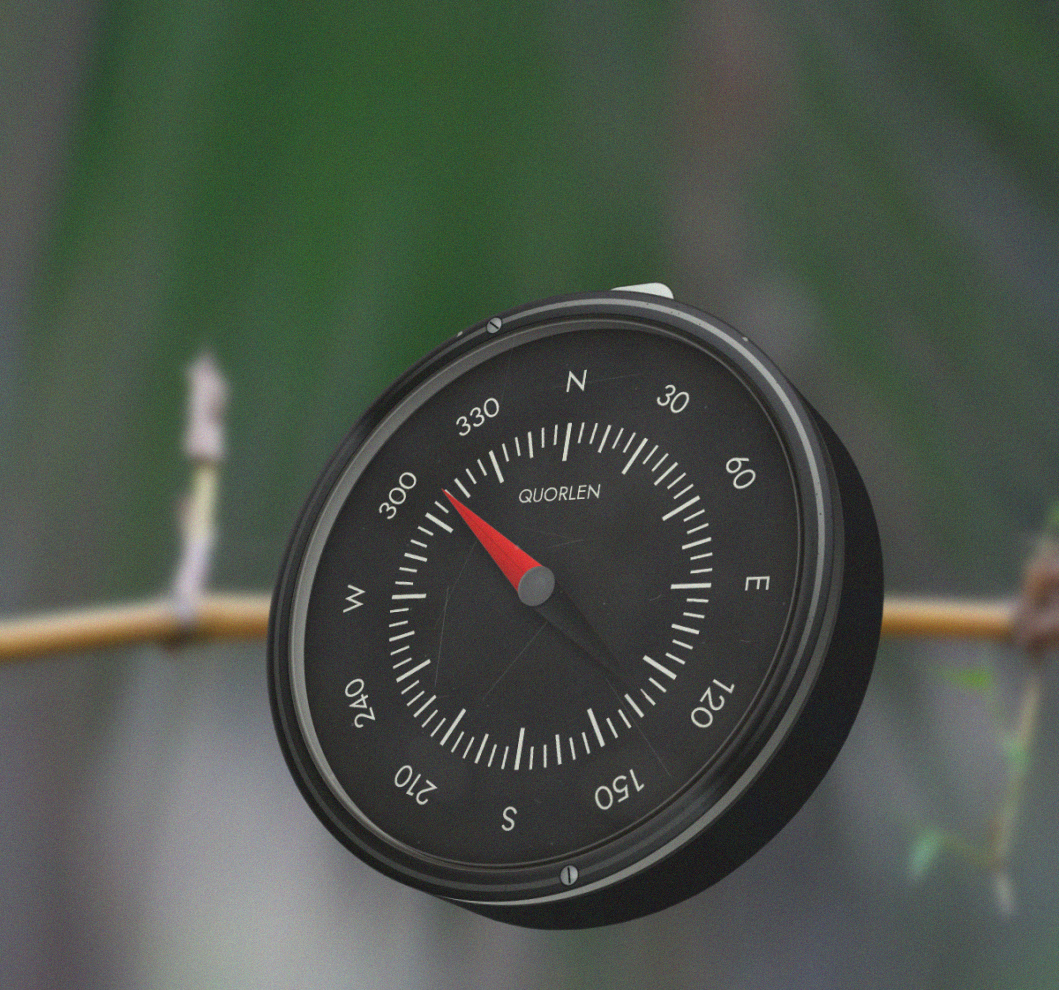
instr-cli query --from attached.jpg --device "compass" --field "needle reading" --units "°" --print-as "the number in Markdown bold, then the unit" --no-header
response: **310** °
